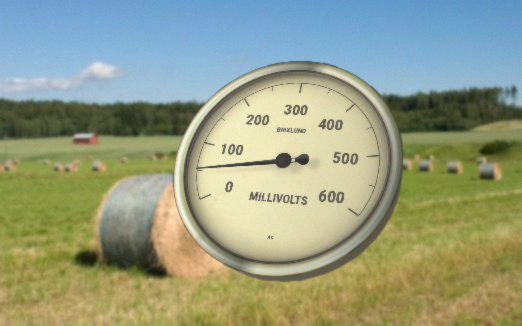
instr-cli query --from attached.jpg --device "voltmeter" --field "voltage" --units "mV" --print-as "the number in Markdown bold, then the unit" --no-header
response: **50** mV
